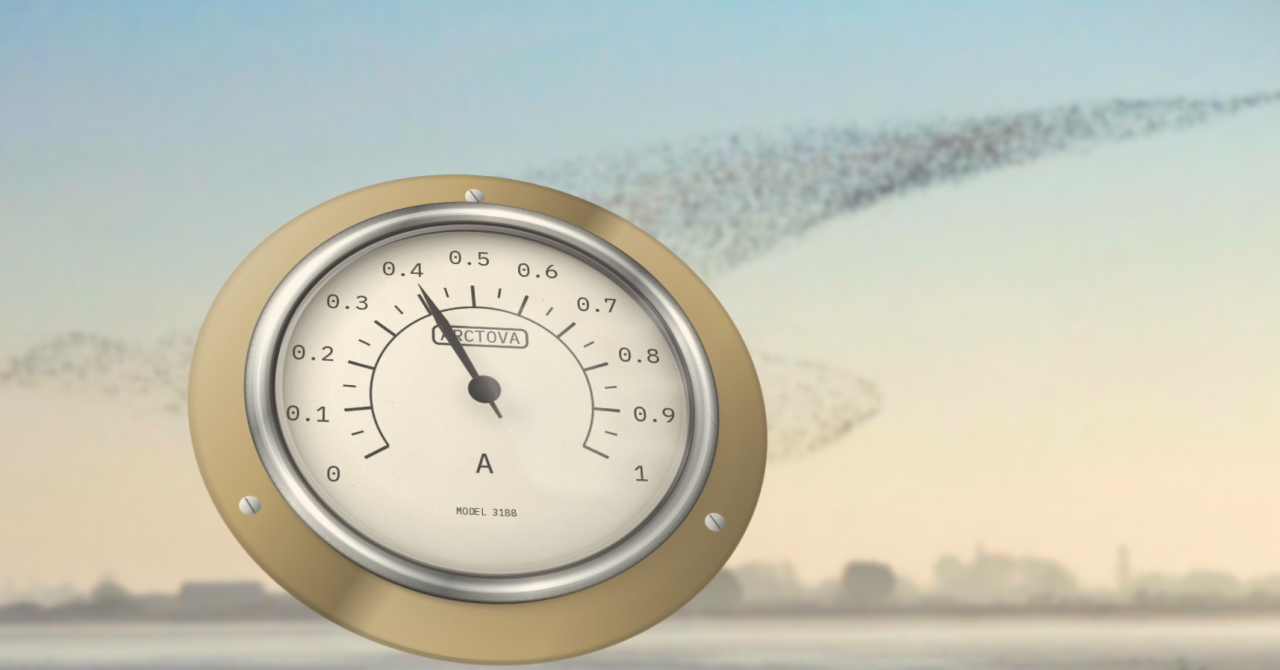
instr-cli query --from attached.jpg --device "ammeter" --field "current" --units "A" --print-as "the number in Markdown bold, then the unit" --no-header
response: **0.4** A
